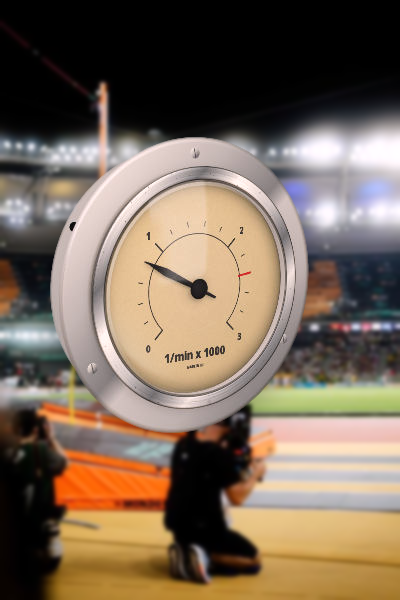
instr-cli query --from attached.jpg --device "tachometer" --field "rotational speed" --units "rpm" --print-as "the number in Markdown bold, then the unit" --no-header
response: **800** rpm
